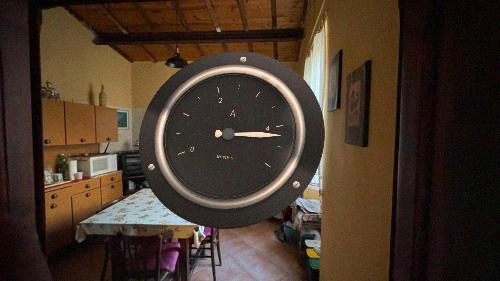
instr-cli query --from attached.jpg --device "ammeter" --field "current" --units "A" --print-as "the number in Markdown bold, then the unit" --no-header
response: **4.25** A
